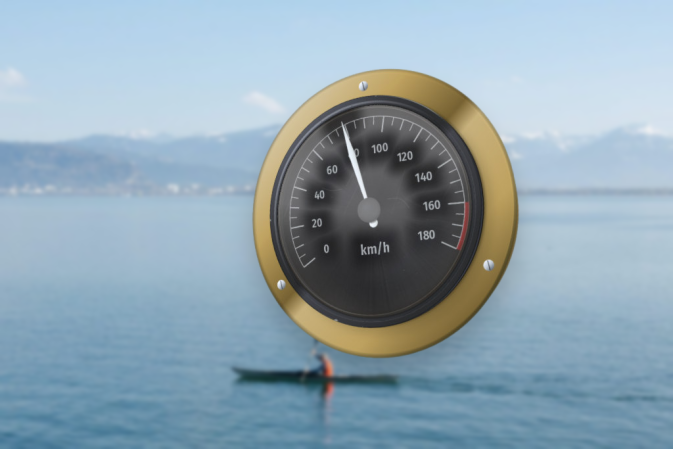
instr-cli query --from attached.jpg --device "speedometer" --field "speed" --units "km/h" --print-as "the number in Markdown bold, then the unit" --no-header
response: **80** km/h
